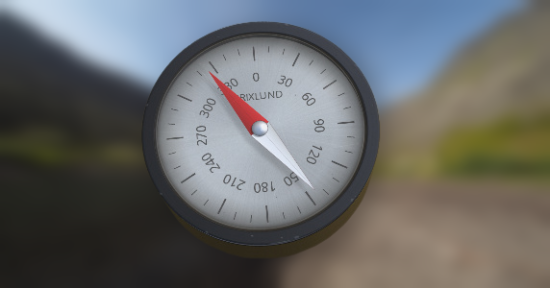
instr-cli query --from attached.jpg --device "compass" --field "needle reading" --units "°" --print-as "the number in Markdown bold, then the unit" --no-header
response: **325** °
